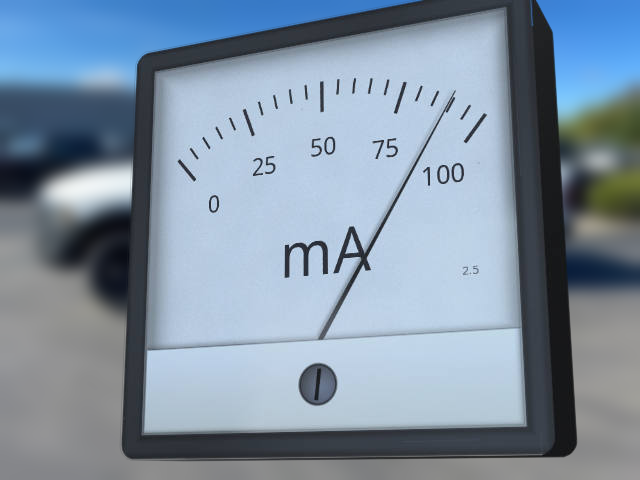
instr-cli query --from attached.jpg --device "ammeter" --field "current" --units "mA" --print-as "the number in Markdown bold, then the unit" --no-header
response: **90** mA
